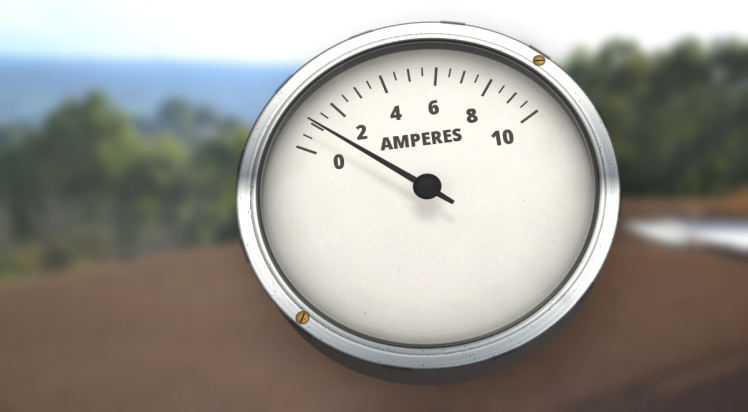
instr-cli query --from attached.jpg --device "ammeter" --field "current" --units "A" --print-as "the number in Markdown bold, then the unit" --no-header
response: **1** A
